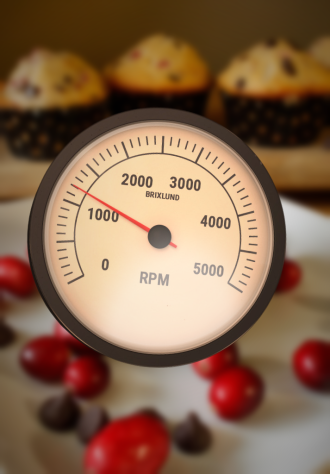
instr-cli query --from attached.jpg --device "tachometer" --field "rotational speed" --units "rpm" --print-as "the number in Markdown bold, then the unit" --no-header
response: **1200** rpm
